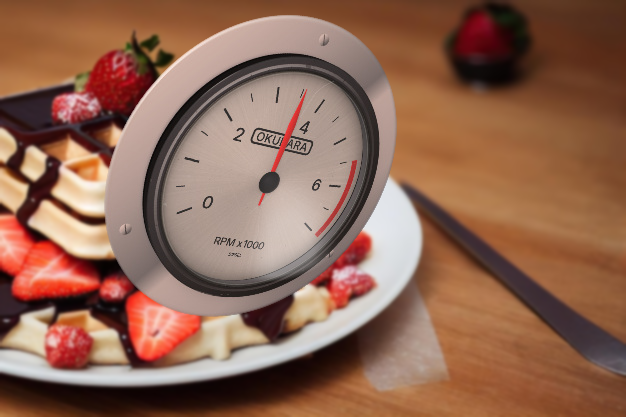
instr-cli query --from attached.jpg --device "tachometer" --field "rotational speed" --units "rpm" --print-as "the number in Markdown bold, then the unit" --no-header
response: **3500** rpm
